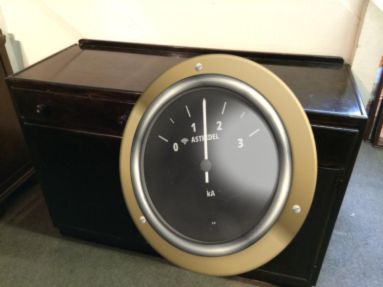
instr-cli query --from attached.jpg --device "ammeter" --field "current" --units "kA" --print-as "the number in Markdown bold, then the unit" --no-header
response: **1.5** kA
